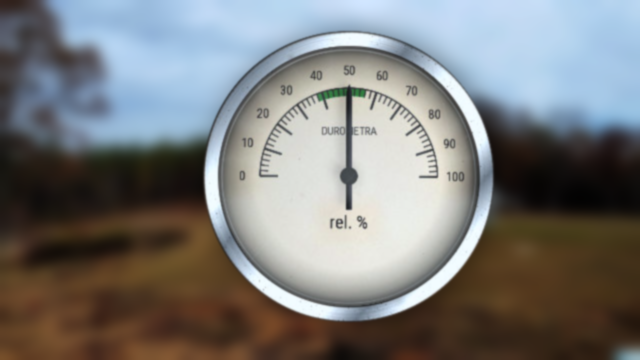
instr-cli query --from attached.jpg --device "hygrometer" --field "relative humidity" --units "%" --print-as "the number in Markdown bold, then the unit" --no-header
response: **50** %
